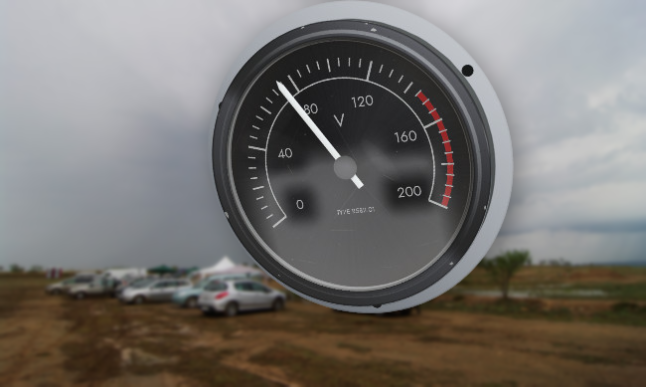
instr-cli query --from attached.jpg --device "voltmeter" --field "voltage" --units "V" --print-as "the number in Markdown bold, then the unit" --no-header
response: **75** V
